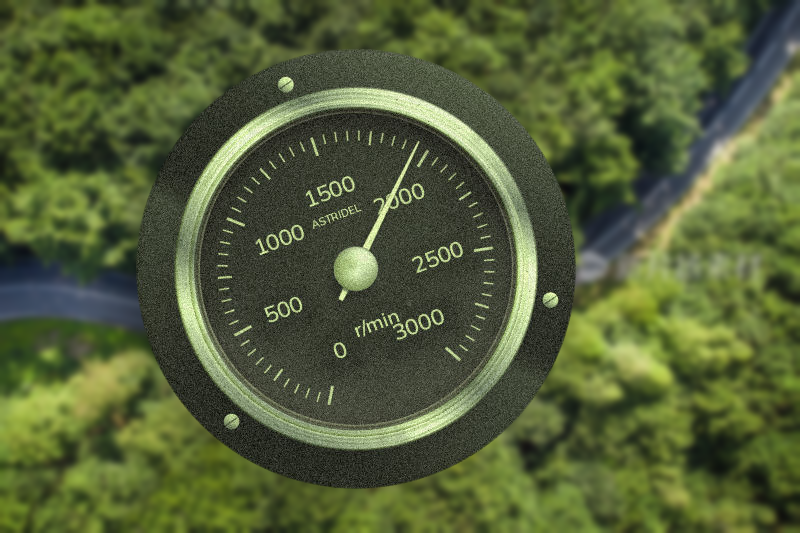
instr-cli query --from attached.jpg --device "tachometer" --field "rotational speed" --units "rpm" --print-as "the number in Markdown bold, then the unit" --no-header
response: **1950** rpm
